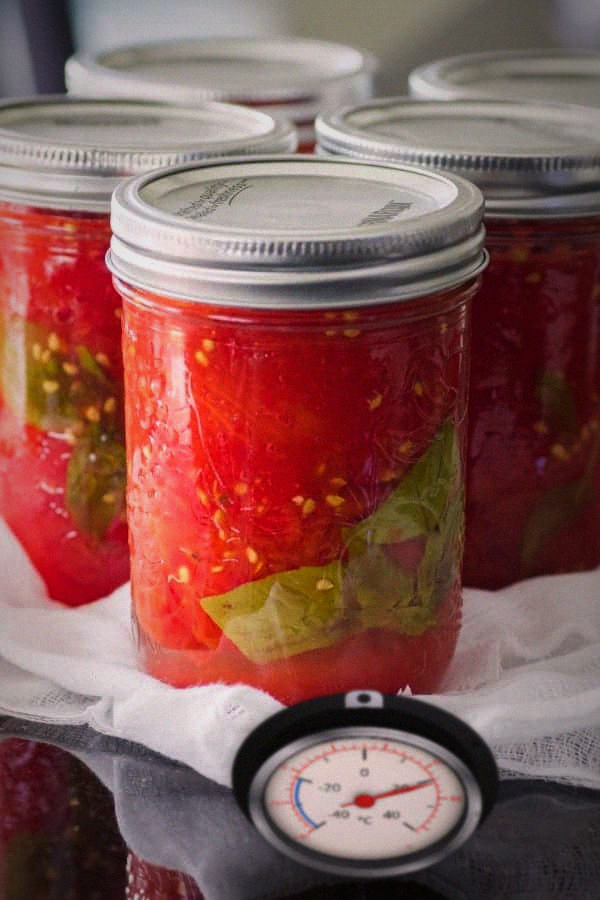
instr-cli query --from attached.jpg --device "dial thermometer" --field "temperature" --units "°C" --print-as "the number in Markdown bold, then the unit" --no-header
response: **20** °C
